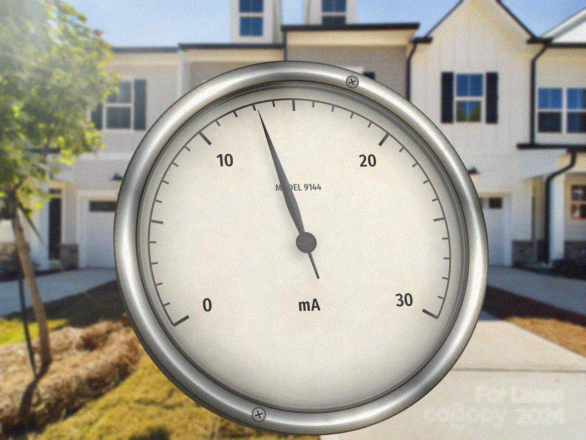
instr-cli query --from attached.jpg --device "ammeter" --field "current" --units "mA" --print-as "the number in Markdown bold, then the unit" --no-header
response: **13** mA
